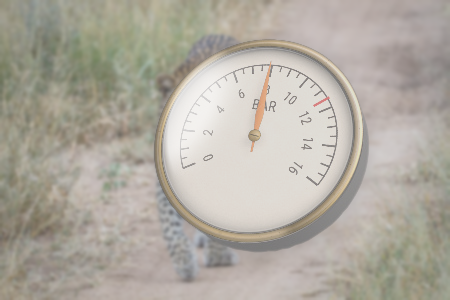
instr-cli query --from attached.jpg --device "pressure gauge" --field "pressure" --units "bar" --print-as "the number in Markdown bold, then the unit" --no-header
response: **8** bar
